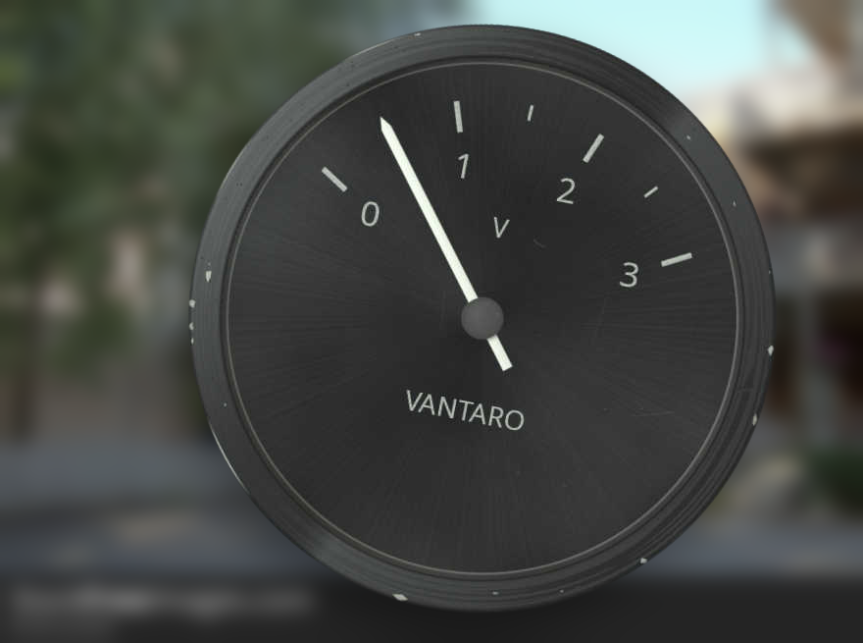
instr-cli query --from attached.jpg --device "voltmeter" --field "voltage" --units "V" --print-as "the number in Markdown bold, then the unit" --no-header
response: **0.5** V
